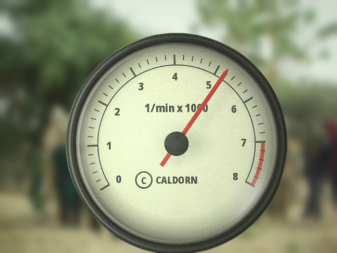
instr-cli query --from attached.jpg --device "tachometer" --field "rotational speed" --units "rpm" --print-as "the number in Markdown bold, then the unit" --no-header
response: **5200** rpm
